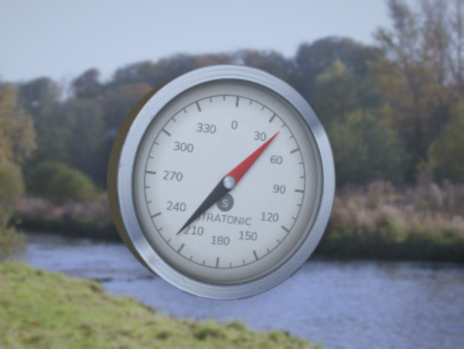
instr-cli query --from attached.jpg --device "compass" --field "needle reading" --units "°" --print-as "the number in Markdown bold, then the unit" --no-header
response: **40** °
